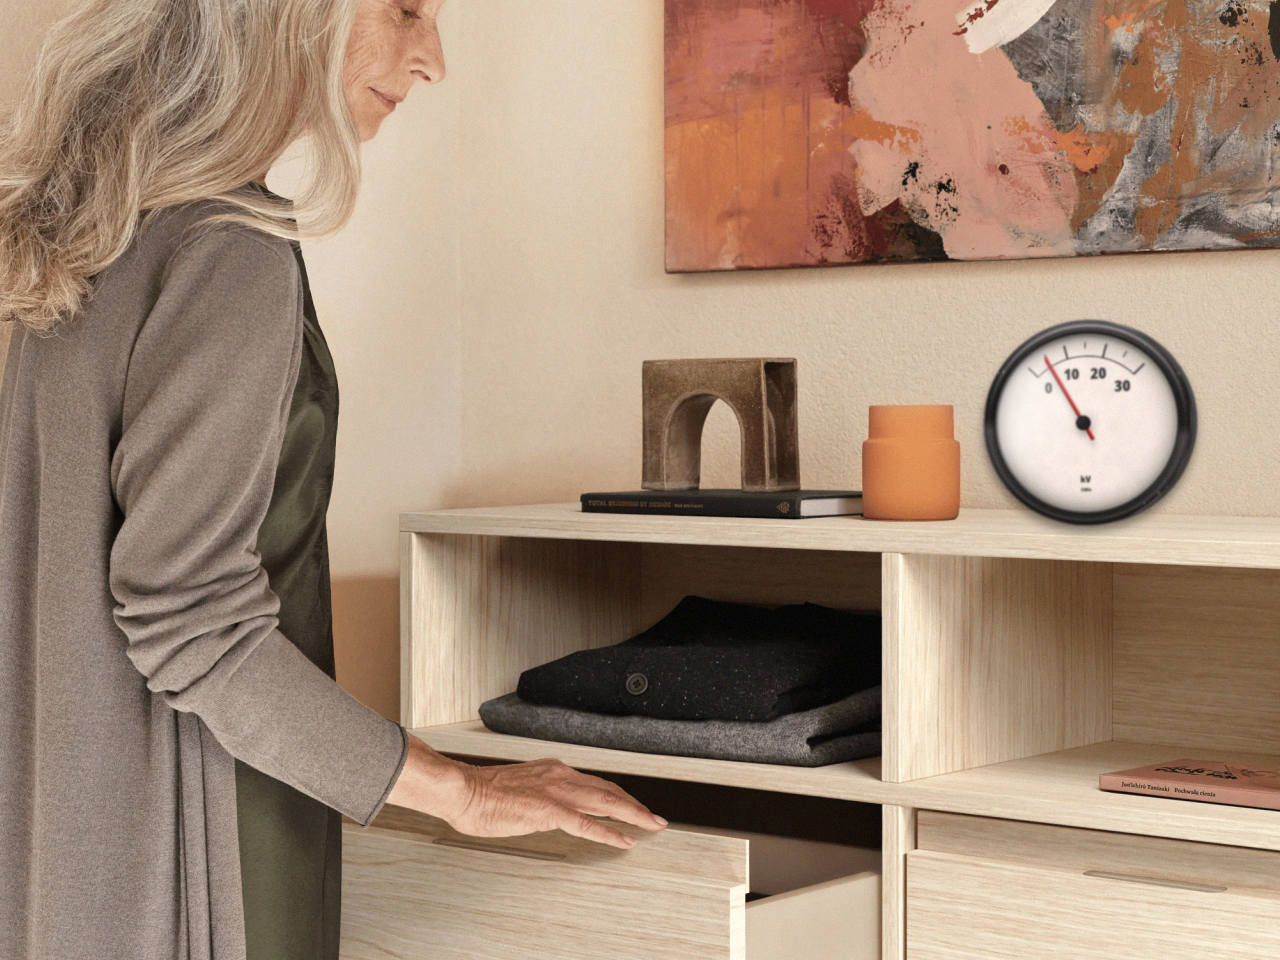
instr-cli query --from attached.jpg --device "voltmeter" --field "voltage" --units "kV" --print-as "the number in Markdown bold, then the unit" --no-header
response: **5** kV
